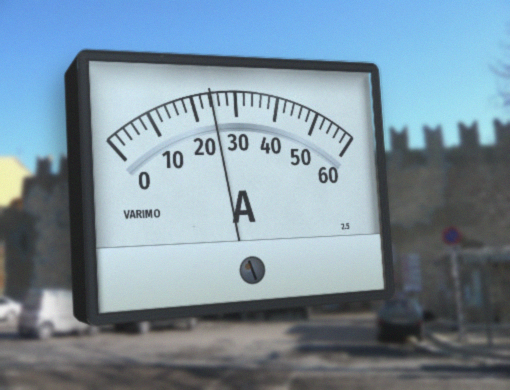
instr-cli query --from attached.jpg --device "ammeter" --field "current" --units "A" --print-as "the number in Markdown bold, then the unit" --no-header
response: **24** A
